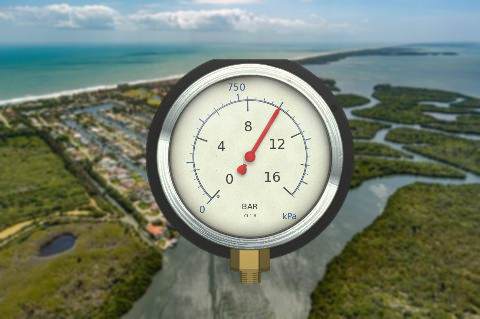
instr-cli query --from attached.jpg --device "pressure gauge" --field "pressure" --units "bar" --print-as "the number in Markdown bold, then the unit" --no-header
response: **10** bar
